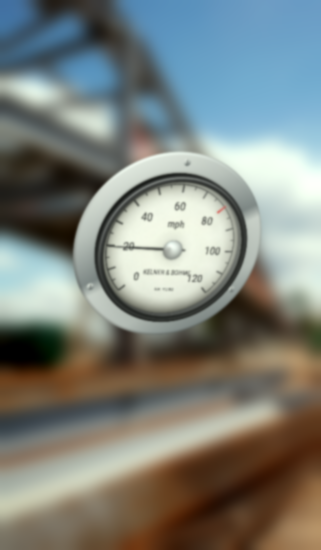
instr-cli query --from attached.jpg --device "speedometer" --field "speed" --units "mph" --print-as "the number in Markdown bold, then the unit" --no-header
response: **20** mph
